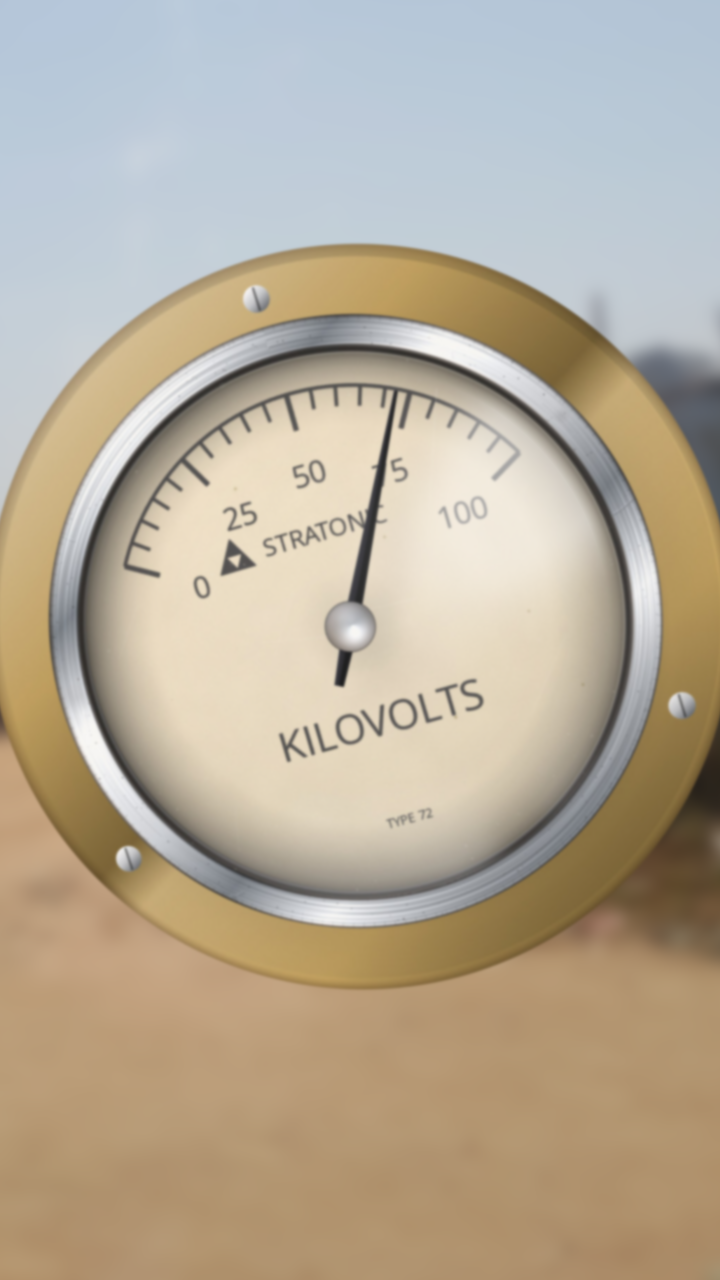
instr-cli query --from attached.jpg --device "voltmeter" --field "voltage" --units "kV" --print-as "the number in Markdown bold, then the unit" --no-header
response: **72.5** kV
